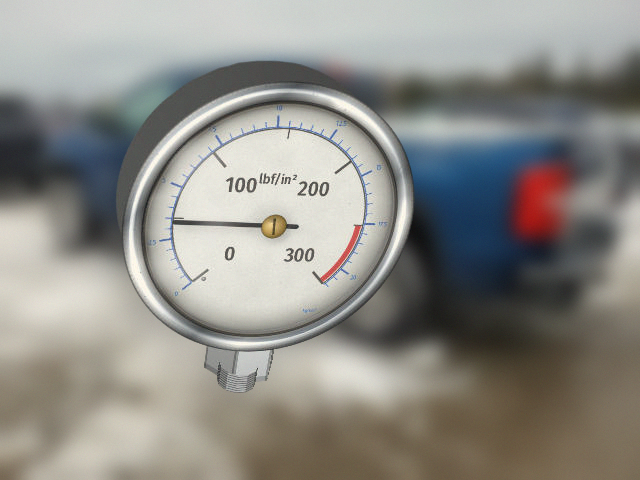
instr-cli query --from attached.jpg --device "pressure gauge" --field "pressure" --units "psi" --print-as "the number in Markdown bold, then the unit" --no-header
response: **50** psi
